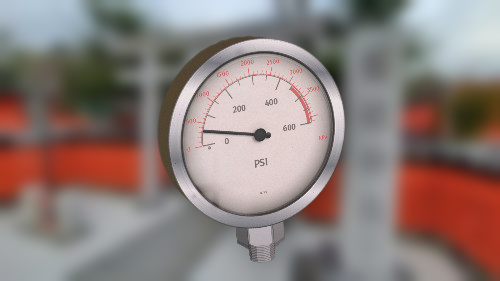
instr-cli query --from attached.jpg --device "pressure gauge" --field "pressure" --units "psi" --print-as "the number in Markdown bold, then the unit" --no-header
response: **50** psi
